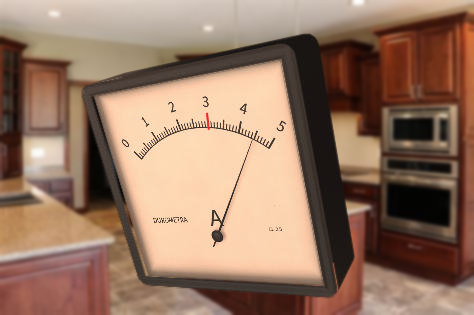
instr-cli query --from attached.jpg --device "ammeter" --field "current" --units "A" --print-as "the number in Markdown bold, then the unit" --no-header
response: **4.5** A
